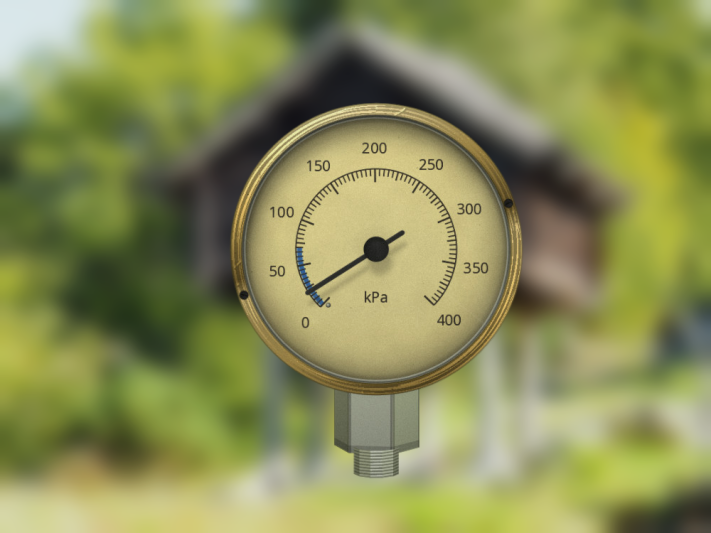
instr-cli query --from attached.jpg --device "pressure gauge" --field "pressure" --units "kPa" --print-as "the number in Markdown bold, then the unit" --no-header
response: **20** kPa
